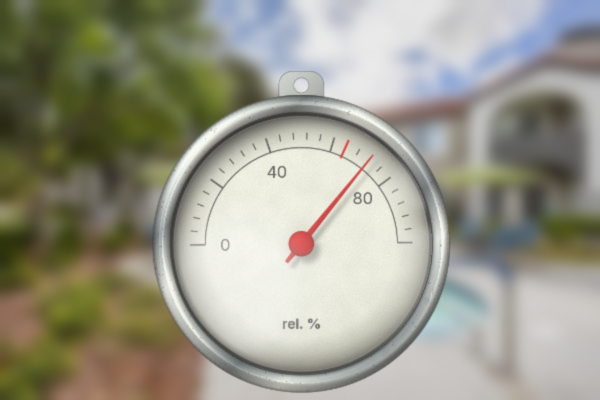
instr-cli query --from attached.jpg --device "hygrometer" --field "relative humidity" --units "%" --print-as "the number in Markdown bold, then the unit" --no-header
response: **72** %
